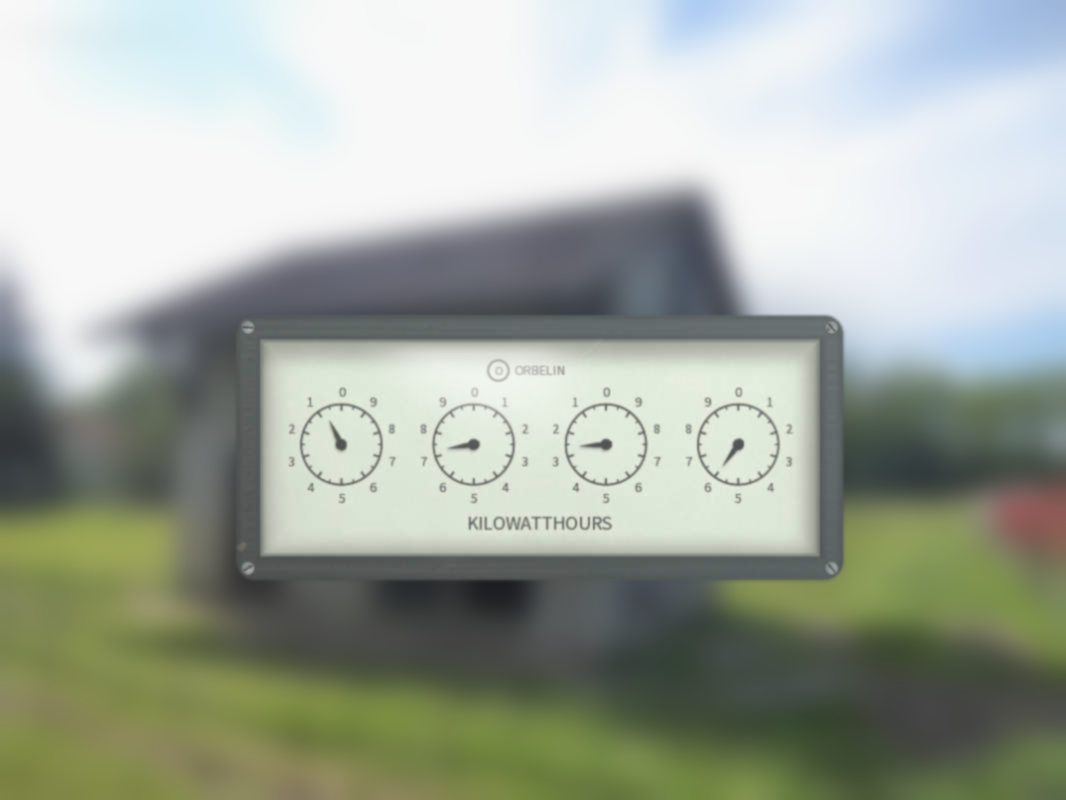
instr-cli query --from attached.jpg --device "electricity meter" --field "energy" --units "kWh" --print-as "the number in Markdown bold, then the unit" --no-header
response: **726** kWh
